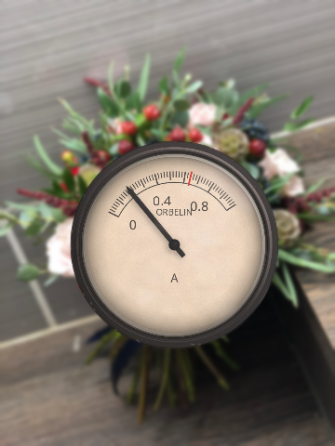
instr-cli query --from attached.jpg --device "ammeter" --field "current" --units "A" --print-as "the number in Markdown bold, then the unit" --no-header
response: **0.2** A
